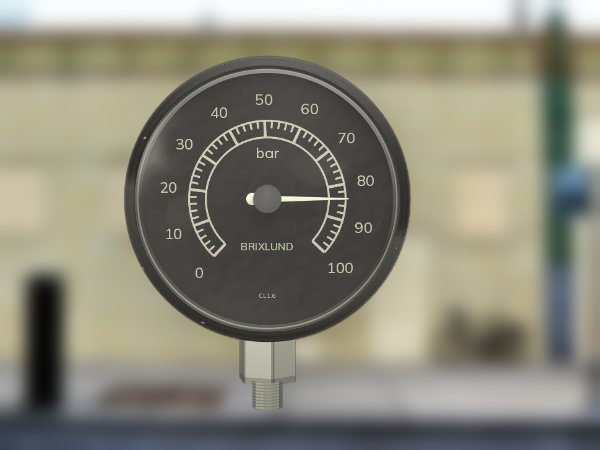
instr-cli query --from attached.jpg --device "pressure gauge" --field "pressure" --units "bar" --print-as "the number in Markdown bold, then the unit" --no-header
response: **84** bar
